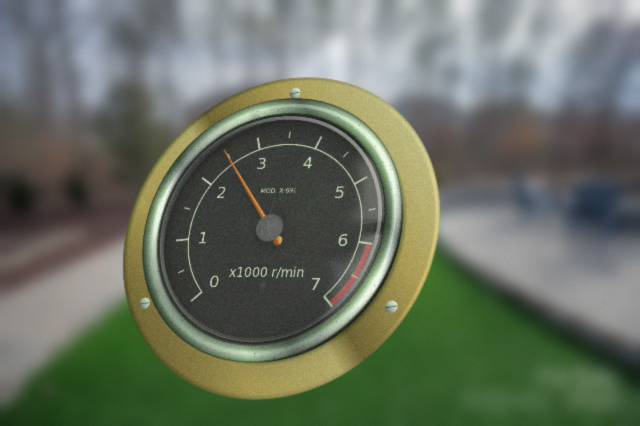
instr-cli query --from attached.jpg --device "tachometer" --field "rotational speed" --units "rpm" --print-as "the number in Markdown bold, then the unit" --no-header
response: **2500** rpm
